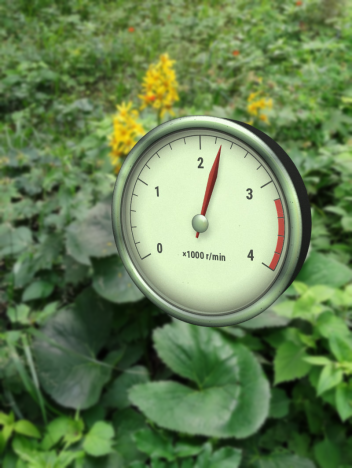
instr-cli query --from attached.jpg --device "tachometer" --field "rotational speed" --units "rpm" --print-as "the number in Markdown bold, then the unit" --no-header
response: **2300** rpm
